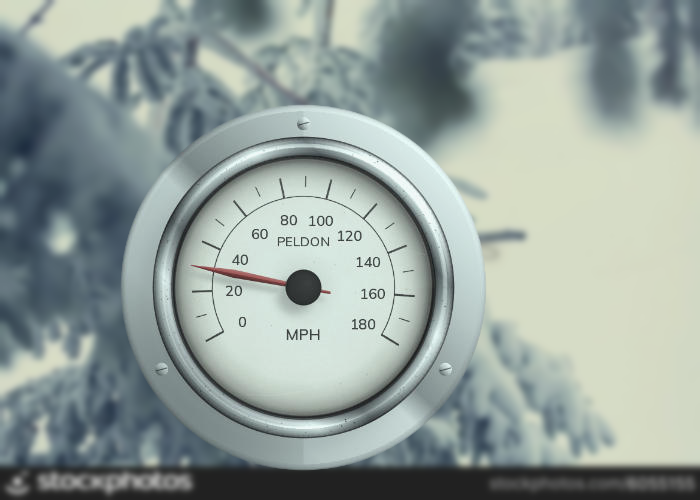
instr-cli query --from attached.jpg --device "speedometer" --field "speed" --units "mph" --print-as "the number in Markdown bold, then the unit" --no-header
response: **30** mph
